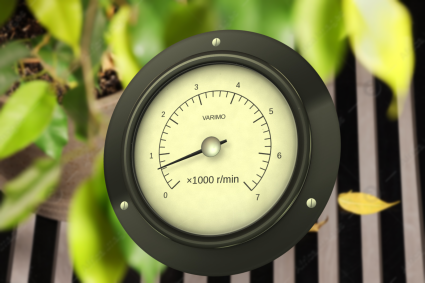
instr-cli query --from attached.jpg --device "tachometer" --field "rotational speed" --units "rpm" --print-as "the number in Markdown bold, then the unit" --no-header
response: **600** rpm
